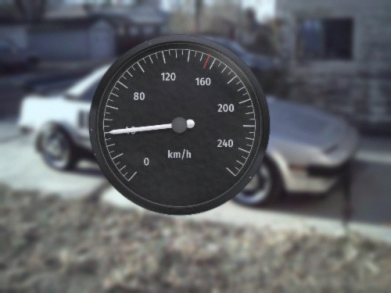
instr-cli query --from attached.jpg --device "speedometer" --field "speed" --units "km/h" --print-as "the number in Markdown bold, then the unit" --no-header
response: **40** km/h
